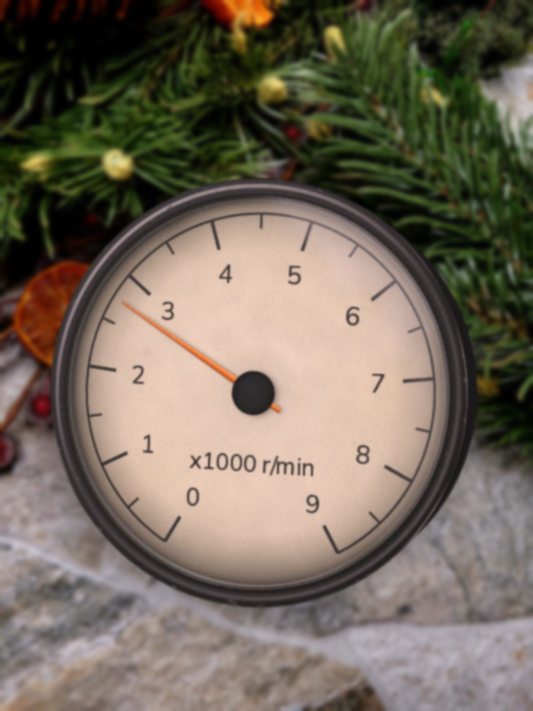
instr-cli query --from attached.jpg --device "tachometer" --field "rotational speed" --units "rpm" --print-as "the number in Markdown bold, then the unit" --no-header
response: **2750** rpm
